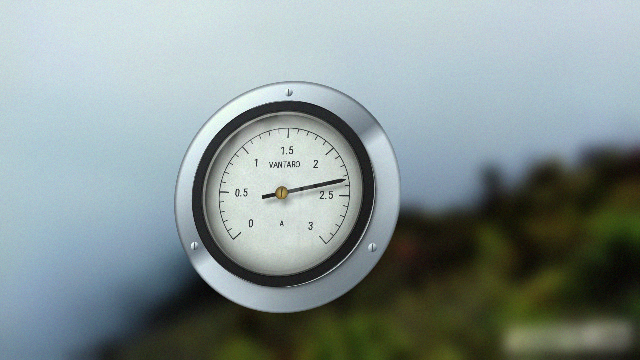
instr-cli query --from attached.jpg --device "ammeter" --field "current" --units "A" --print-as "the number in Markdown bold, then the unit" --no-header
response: **2.35** A
